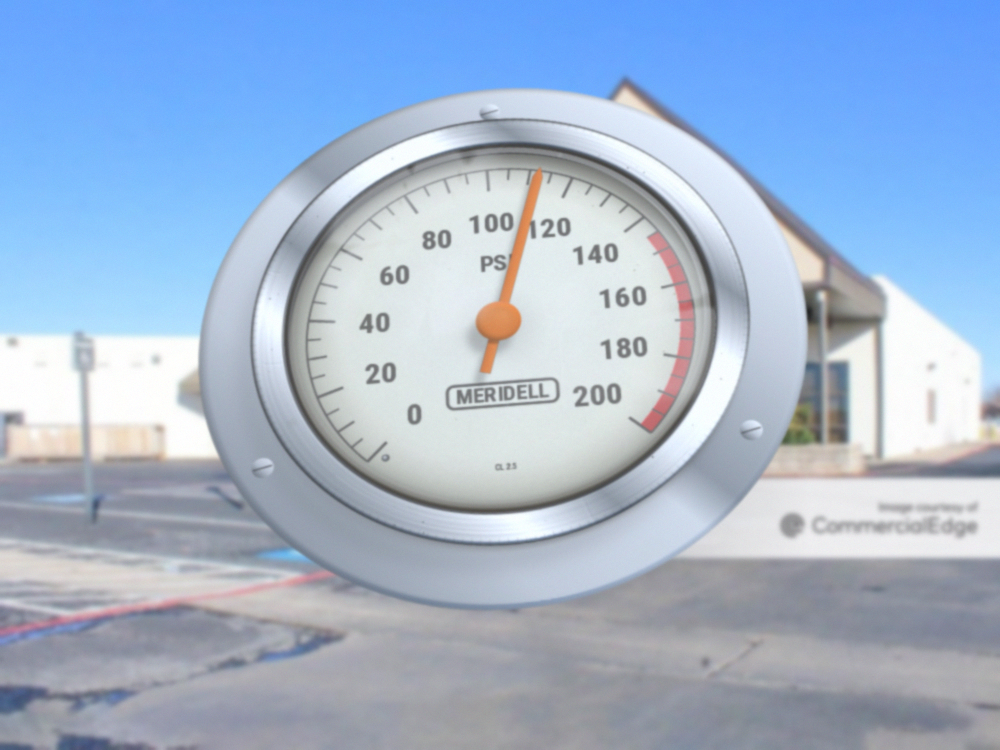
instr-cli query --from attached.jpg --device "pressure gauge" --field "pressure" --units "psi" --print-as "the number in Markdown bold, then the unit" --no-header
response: **112.5** psi
